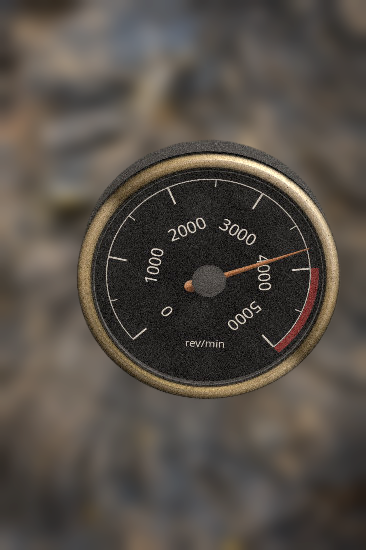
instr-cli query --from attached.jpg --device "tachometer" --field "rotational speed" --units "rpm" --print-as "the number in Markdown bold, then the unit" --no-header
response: **3750** rpm
